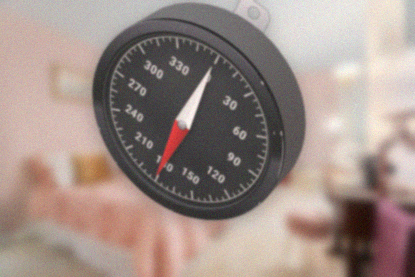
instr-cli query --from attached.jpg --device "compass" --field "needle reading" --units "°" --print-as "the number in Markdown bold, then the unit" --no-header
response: **180** °
